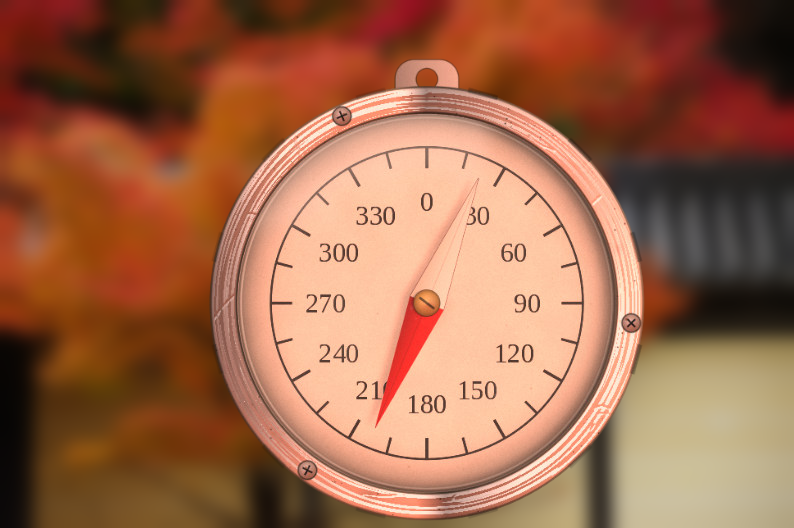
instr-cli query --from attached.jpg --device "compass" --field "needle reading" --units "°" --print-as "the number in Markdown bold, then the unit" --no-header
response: **202.5** °
